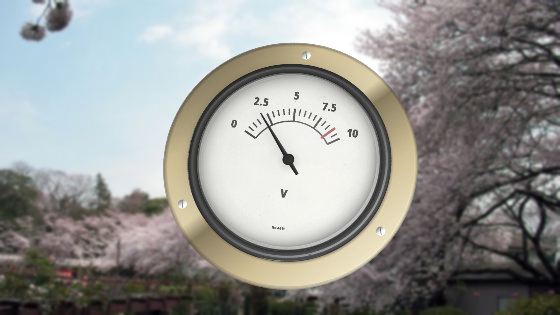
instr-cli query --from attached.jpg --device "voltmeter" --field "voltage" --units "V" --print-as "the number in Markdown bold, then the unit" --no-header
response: **2** V
